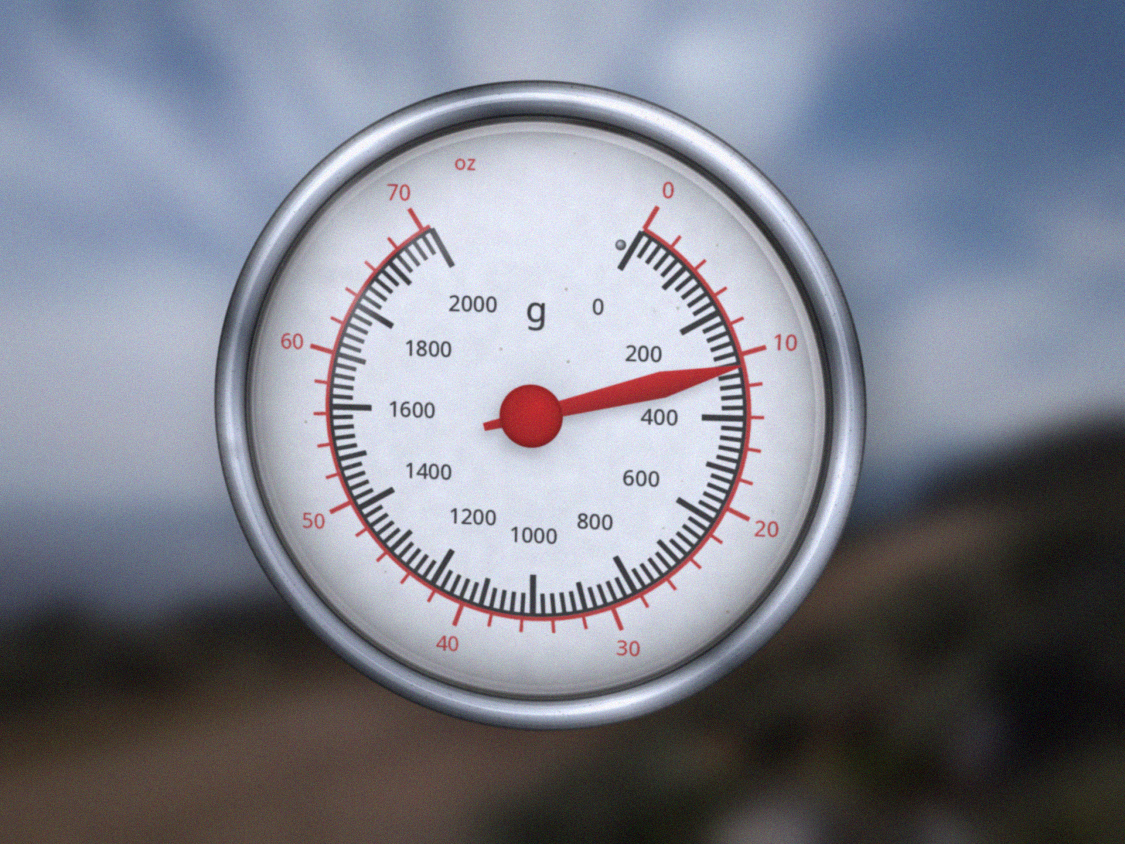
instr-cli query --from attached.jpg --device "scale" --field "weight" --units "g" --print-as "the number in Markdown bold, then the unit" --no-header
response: **300** g
